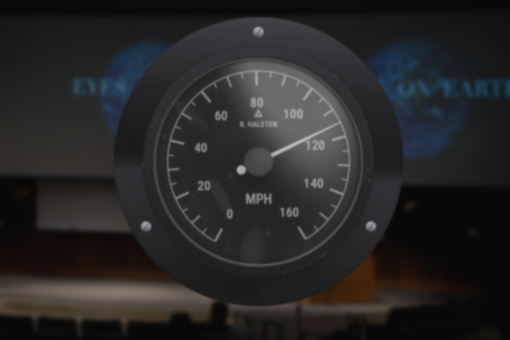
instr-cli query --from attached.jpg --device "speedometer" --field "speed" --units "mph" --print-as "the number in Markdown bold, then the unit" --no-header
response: **115** mph
